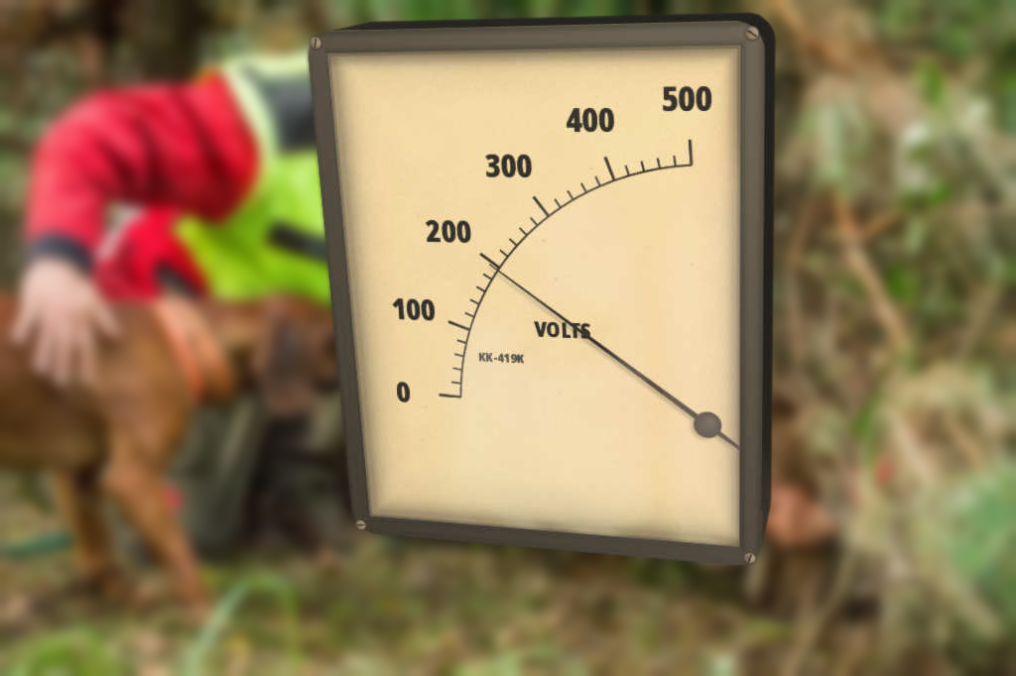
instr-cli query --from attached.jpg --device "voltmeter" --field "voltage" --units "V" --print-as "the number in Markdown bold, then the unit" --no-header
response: **200** V
